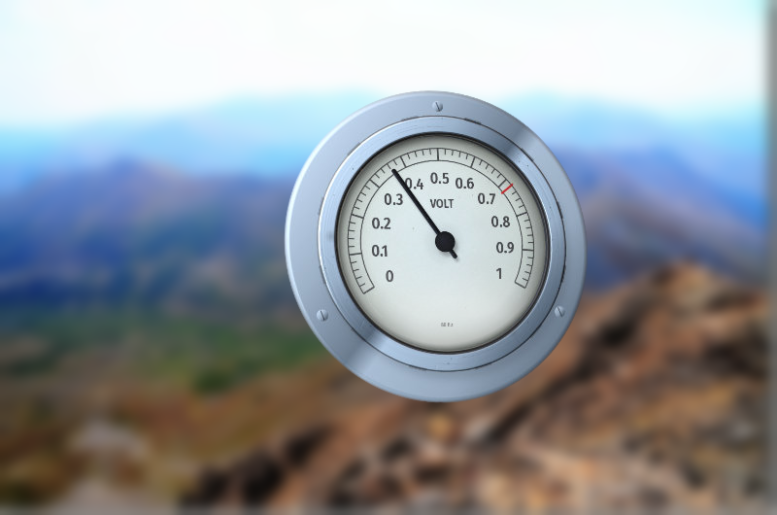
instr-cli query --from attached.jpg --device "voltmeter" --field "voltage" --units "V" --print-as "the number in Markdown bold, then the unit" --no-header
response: **0.36** V
